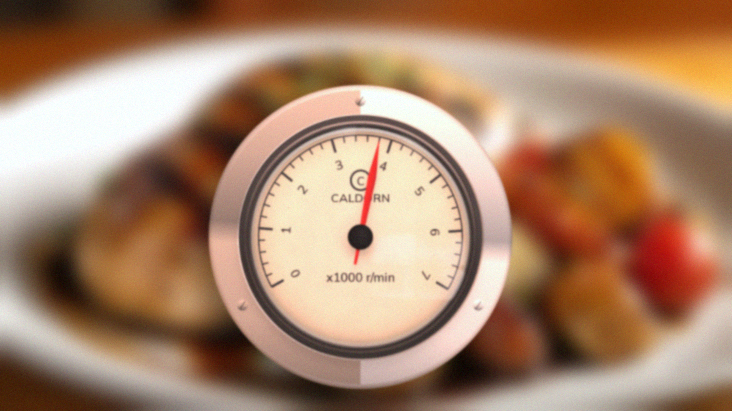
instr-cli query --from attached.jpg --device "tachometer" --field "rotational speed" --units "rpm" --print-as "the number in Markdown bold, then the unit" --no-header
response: **3800** rpm
